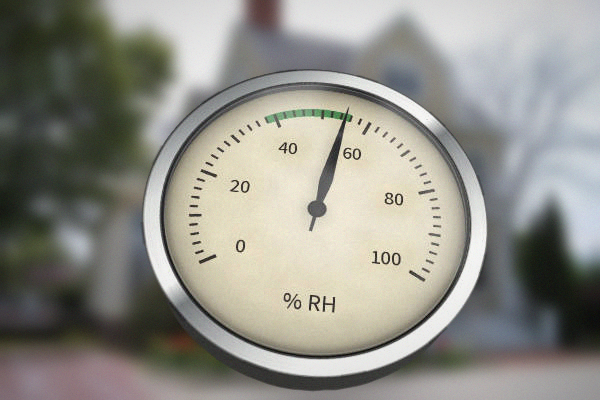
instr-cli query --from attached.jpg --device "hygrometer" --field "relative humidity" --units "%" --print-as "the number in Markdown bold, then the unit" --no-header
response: **55** %
